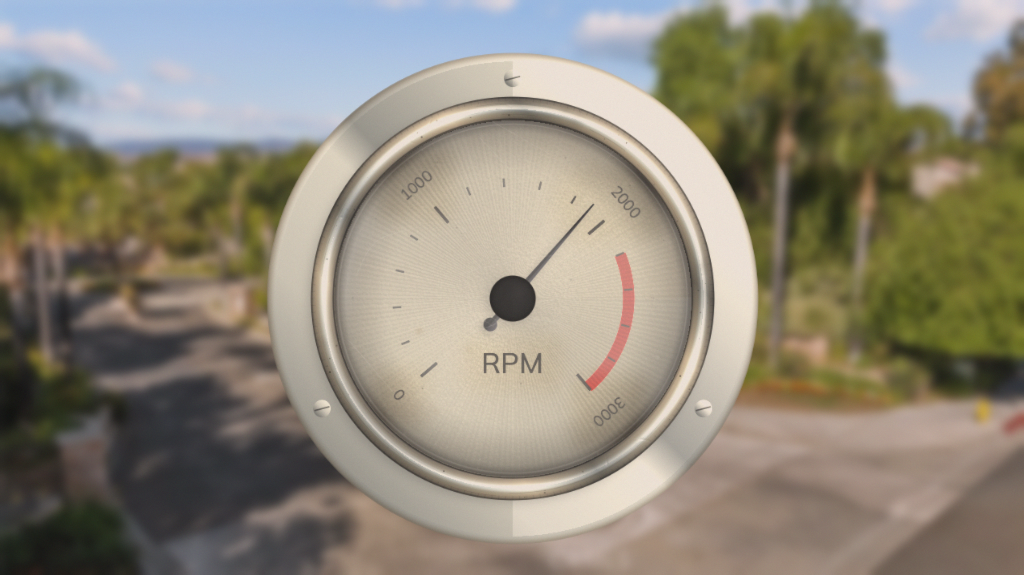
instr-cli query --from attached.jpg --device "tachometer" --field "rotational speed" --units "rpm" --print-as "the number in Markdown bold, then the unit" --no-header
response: **1900** rpm
